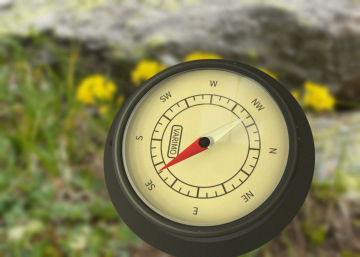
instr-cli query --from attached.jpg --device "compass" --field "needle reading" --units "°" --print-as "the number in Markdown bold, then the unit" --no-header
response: **140** °
